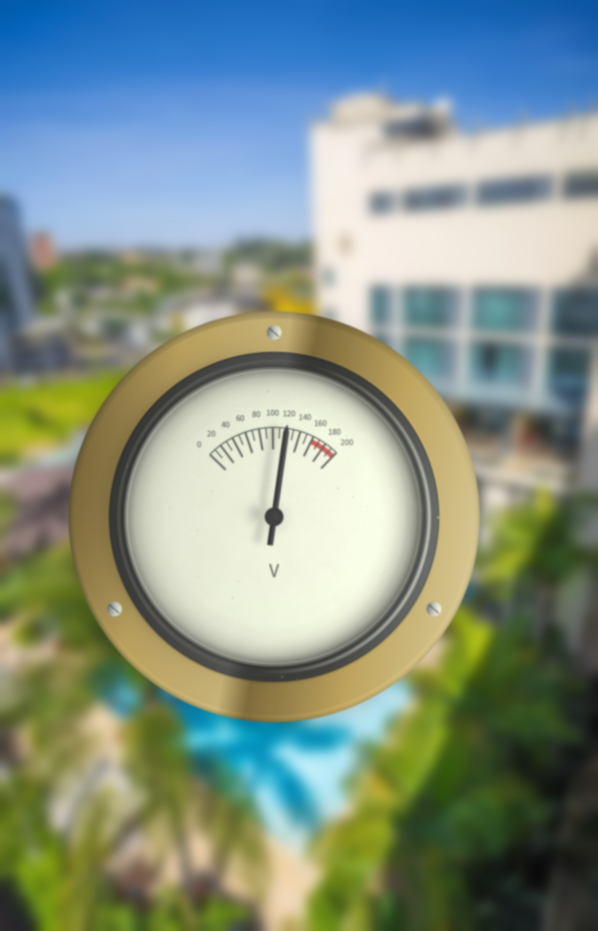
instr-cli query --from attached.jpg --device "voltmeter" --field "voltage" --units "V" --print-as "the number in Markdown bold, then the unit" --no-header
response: **120** V
